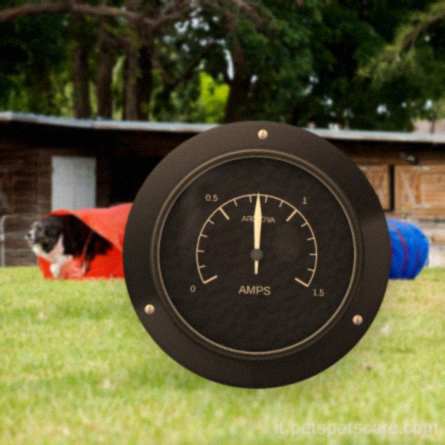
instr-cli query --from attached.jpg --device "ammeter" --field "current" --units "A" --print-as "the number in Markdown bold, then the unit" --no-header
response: **0.75** A
